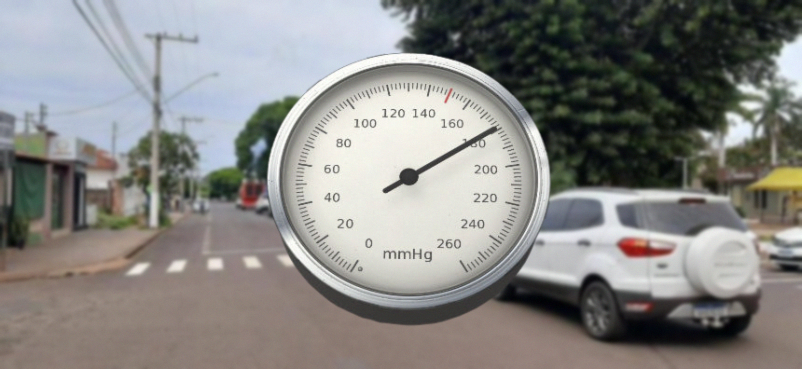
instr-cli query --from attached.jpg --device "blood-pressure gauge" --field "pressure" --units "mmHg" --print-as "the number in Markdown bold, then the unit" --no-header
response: **180** mmHg
